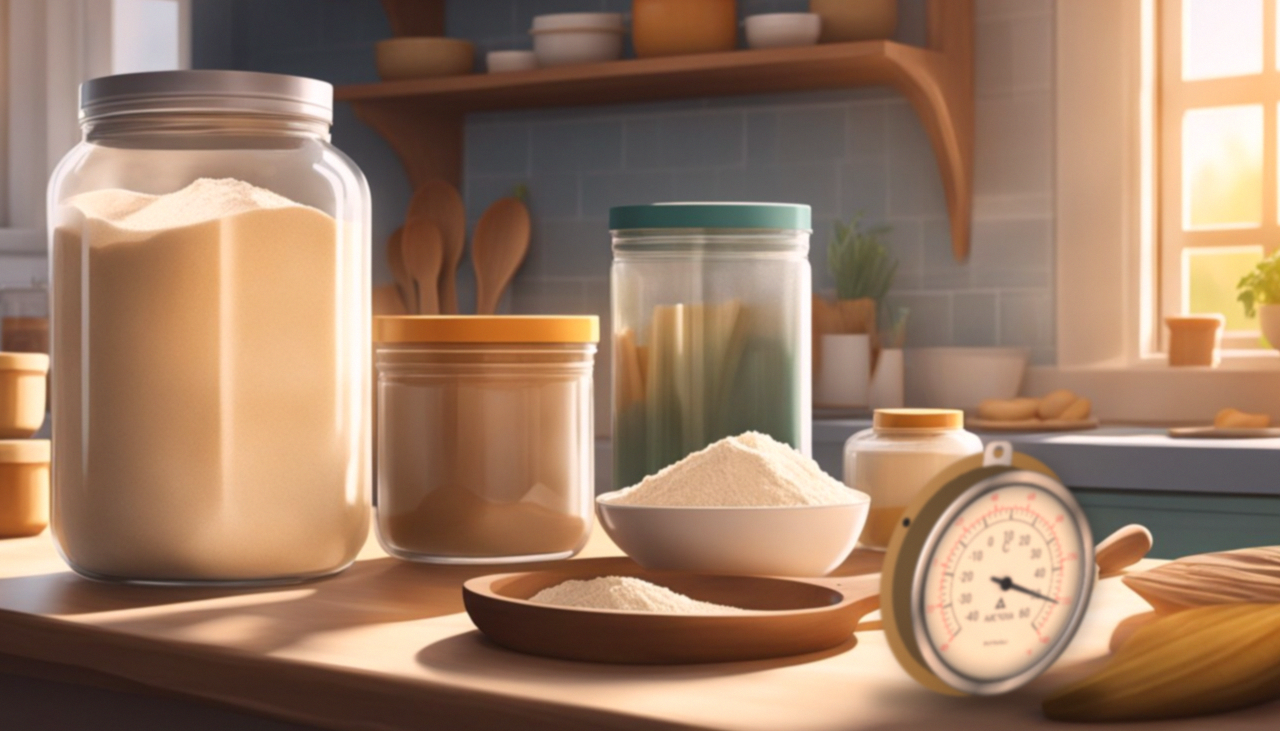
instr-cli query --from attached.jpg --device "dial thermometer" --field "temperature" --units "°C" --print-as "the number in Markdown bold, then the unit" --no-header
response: **50** °C
